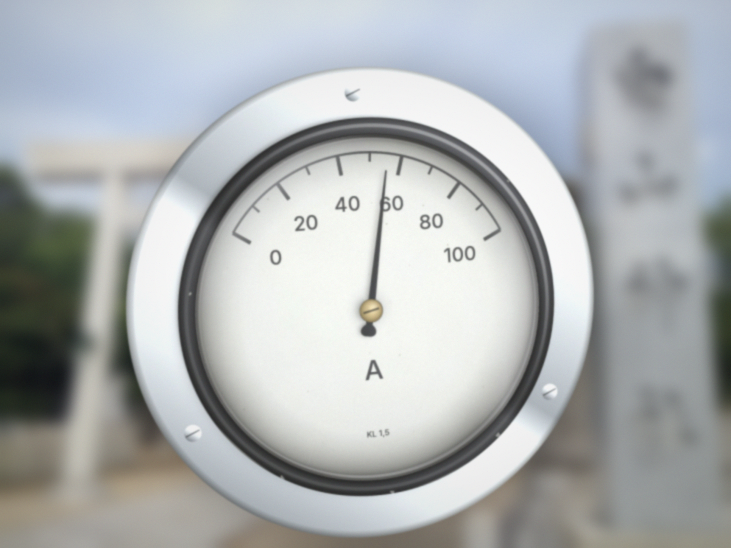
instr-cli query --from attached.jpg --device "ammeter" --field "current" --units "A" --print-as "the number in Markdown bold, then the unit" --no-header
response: **55** A
